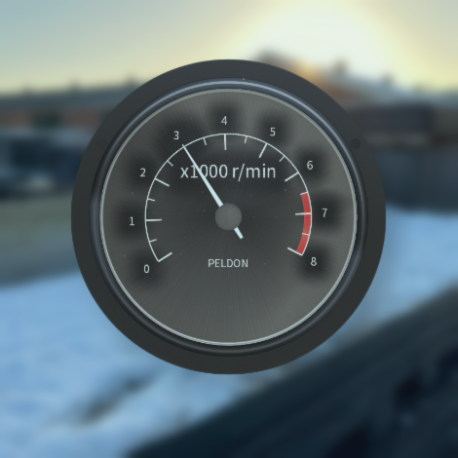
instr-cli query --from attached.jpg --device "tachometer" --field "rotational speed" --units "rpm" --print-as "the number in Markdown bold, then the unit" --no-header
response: **3000** rpm
